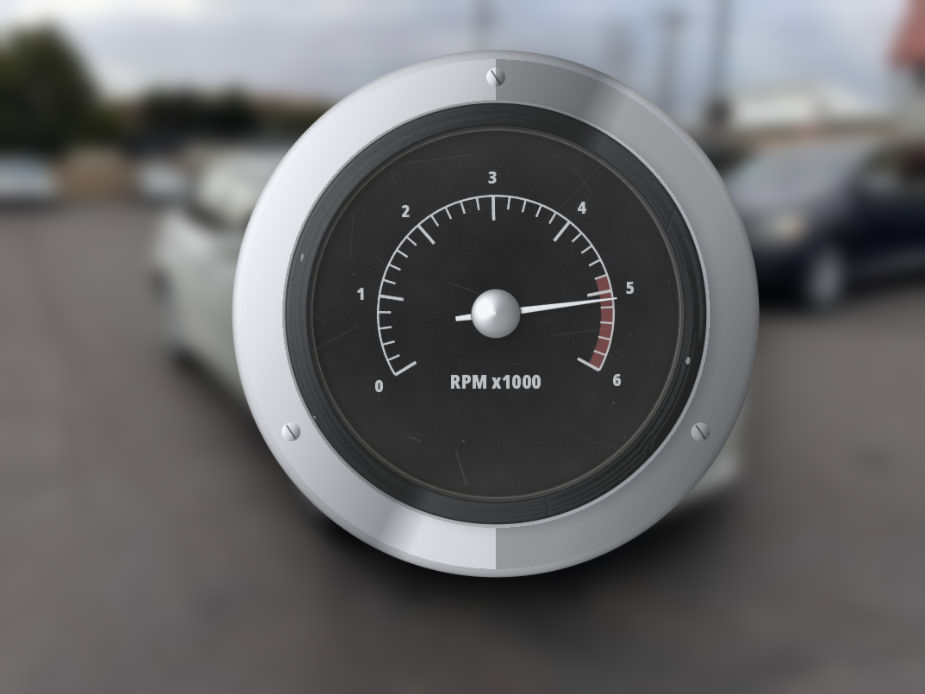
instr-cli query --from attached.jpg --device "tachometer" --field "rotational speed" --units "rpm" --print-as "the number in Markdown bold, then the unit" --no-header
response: **5100** rpm
